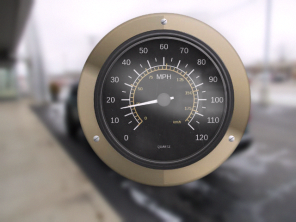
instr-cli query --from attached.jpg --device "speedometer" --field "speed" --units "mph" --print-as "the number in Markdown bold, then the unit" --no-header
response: **15** mph
